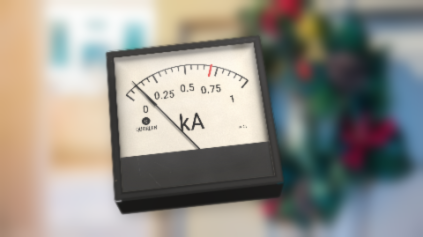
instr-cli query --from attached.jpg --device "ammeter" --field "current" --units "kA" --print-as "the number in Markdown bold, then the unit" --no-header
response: **0.1** kA
